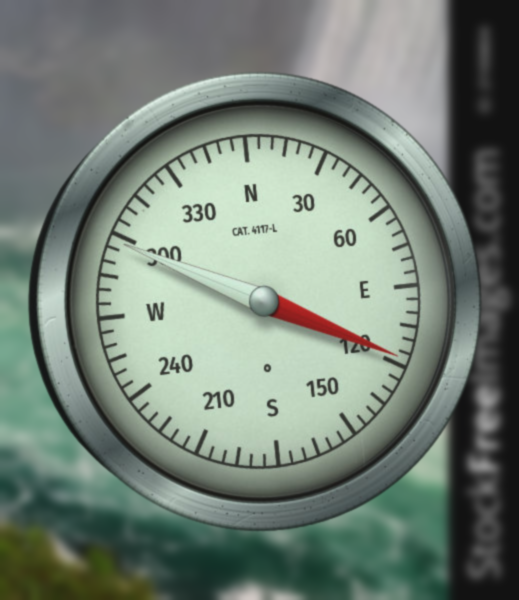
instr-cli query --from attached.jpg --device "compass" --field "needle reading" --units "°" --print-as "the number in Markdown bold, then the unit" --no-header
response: **117.5** °
